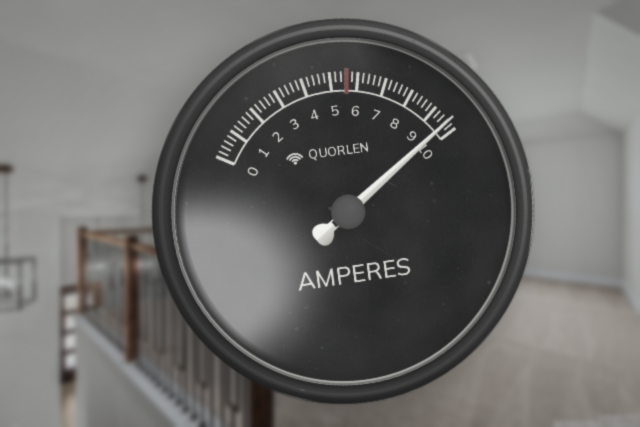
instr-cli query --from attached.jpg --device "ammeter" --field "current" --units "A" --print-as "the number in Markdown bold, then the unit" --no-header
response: **9.6** A
